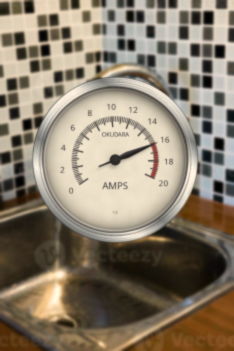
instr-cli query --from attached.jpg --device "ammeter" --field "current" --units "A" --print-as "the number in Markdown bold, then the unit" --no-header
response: **16** A
